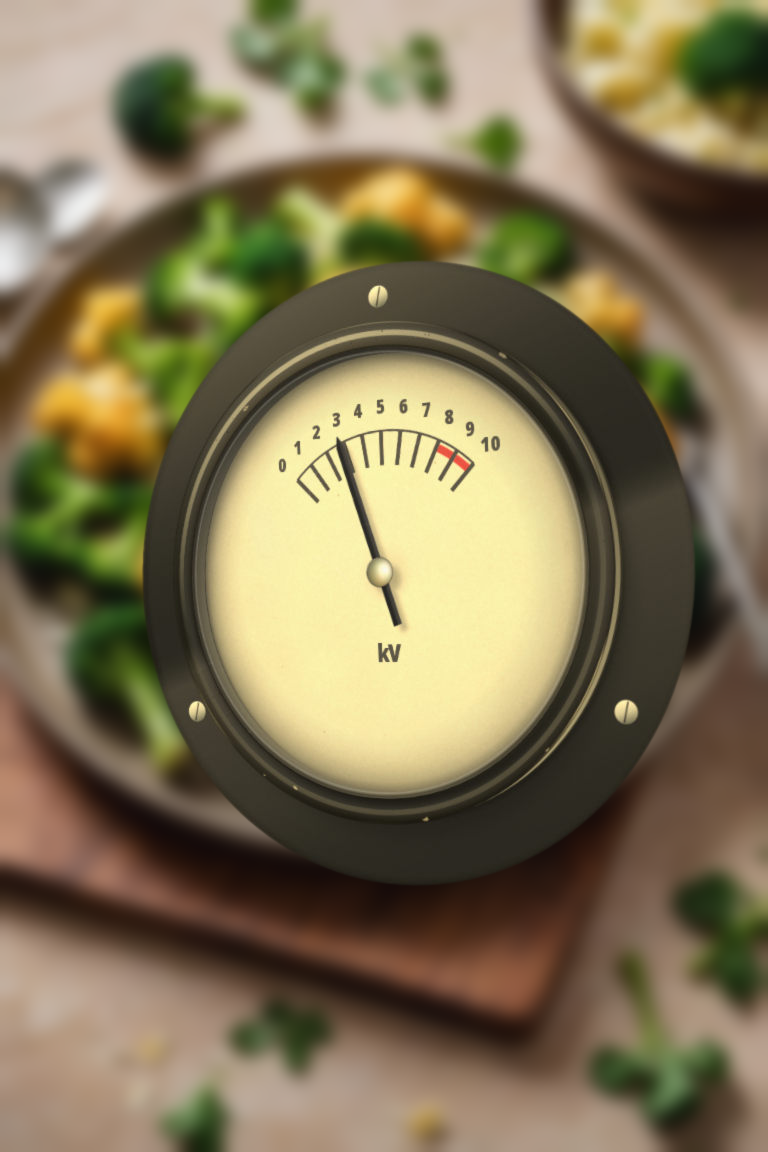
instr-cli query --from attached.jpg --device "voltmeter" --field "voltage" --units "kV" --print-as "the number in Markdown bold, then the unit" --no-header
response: **3** kV
